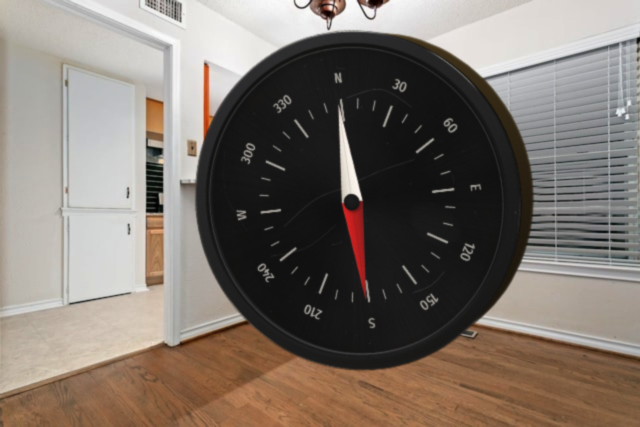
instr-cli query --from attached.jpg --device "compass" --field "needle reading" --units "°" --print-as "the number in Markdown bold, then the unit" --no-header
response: **180** °
